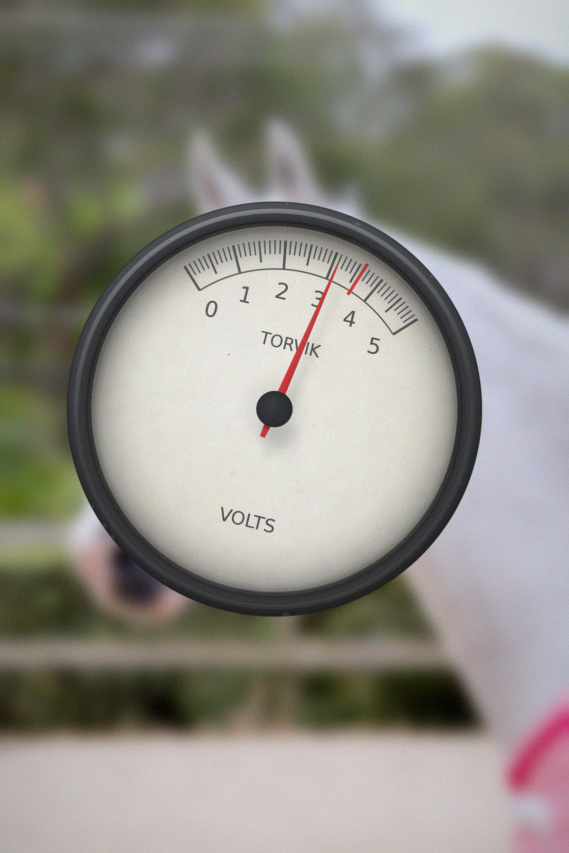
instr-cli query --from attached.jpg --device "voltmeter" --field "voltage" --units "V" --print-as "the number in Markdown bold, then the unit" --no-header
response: **3.1** V
